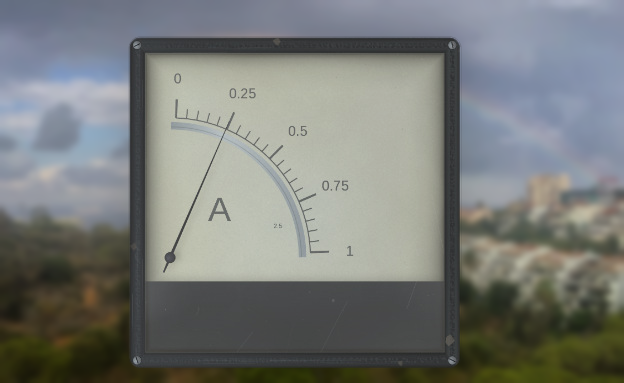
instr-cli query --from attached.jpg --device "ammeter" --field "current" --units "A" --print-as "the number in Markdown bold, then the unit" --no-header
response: **0.25** A
